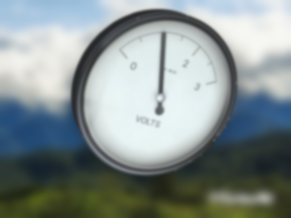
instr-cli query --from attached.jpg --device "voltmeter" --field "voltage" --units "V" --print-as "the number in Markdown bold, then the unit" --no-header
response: **1** V
